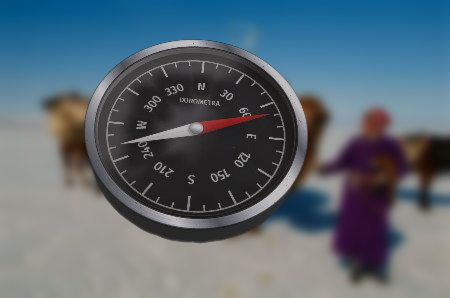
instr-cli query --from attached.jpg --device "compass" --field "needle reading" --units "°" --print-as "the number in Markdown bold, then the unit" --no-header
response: **70** °
